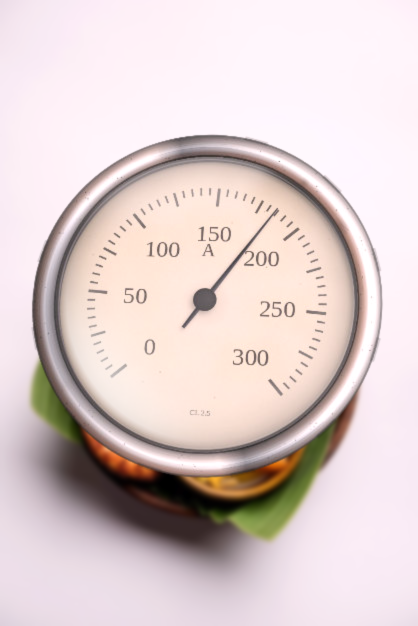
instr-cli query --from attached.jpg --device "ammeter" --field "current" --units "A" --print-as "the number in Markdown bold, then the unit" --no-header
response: **185** A
